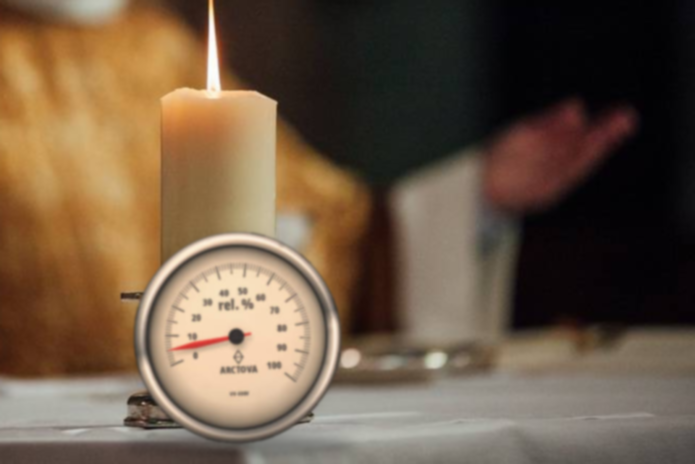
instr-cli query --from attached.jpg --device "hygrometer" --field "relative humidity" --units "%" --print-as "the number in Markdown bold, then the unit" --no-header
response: **5** %
